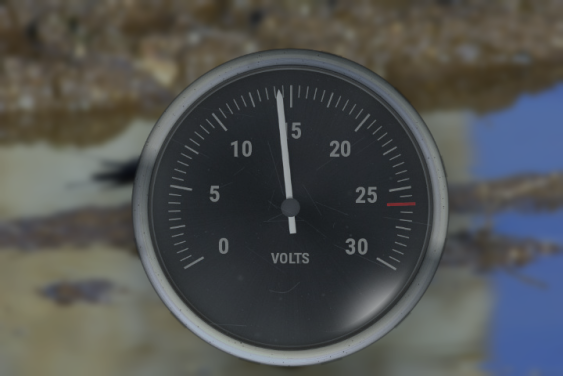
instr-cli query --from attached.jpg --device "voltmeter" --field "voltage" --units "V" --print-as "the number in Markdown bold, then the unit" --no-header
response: **14.25** V
